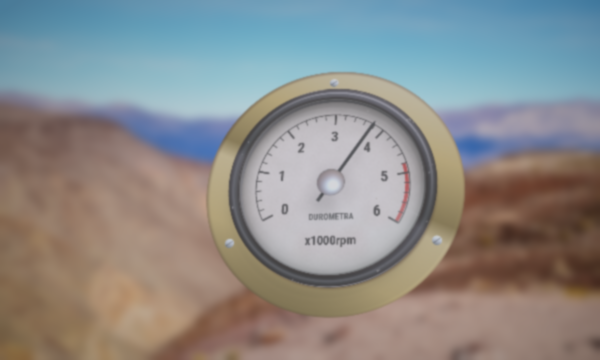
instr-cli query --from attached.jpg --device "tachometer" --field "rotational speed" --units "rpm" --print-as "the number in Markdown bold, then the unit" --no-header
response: **3800** rpm
